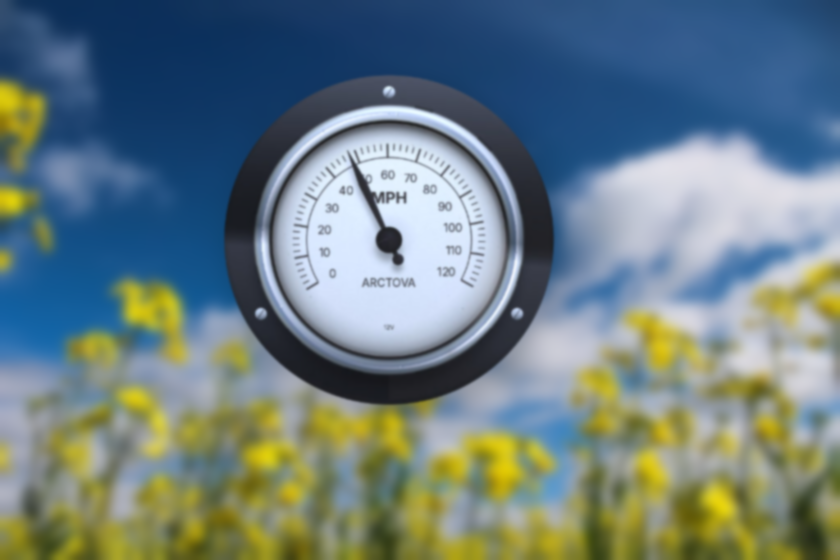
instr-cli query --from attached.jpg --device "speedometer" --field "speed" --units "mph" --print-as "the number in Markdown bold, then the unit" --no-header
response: **48** mph
